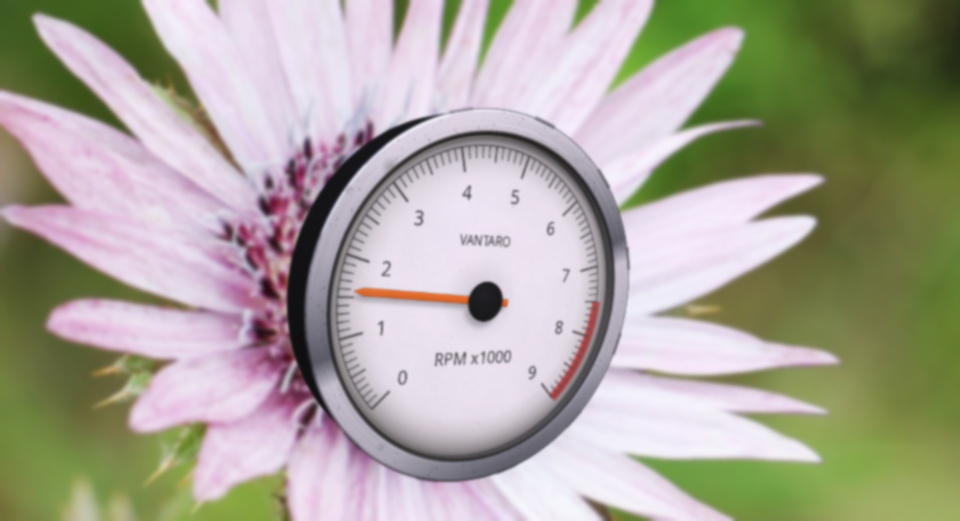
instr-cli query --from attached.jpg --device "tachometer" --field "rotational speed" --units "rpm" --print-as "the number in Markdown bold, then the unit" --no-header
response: **1600** rpm
